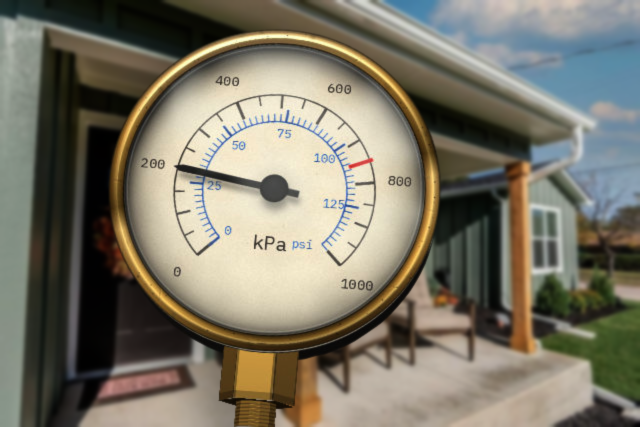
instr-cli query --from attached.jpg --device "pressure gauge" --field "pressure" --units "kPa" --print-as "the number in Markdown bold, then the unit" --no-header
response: **200** kPa
